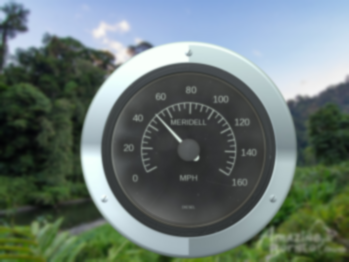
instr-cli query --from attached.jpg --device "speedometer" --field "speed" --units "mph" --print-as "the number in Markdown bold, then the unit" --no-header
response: **50** mph
